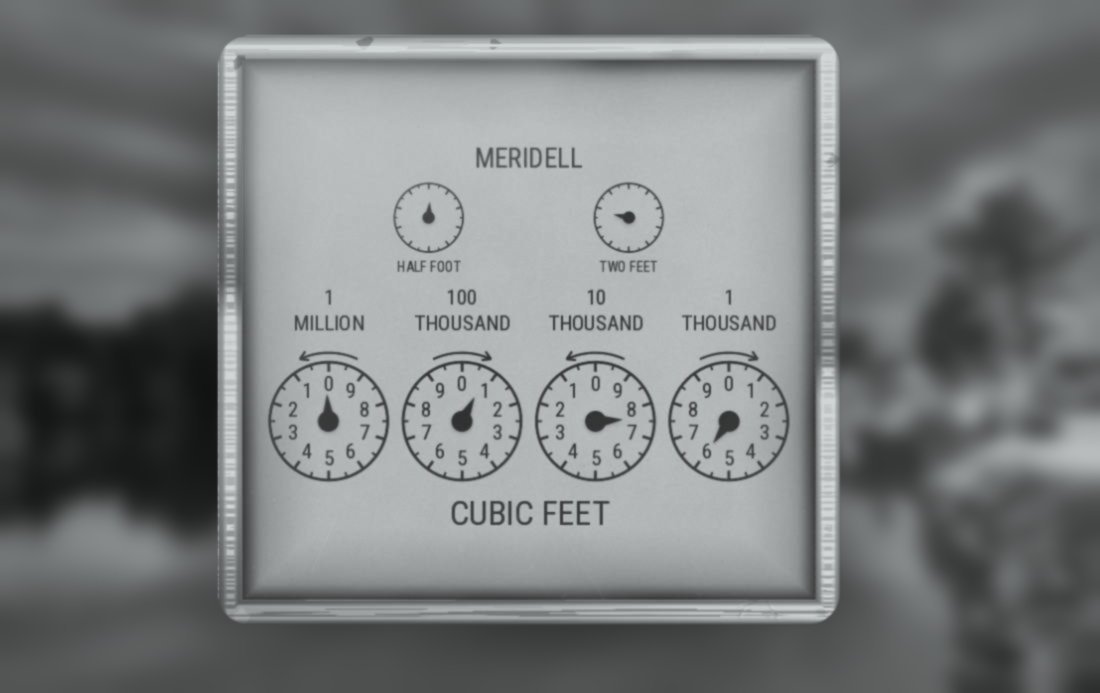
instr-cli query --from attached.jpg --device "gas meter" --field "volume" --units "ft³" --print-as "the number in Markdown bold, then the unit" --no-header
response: **7600** ft³
